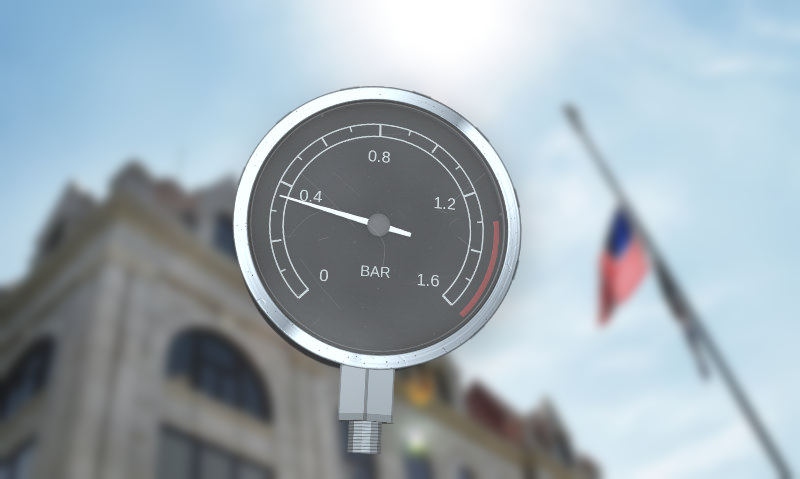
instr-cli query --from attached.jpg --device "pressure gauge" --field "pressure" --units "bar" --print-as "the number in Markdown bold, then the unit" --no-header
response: **0.35** bar
